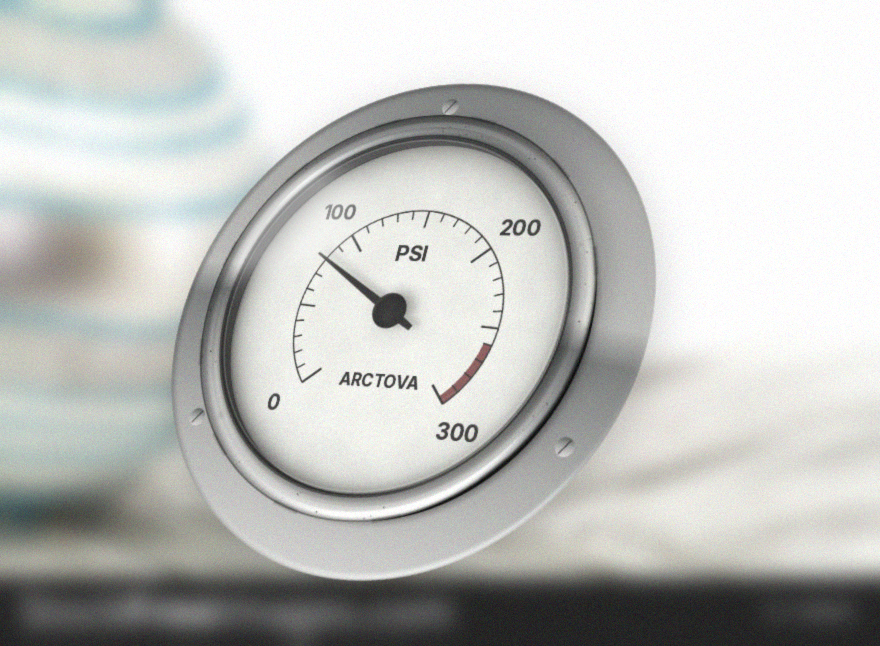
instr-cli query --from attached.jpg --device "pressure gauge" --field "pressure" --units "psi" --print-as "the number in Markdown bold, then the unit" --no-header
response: **80** psi
